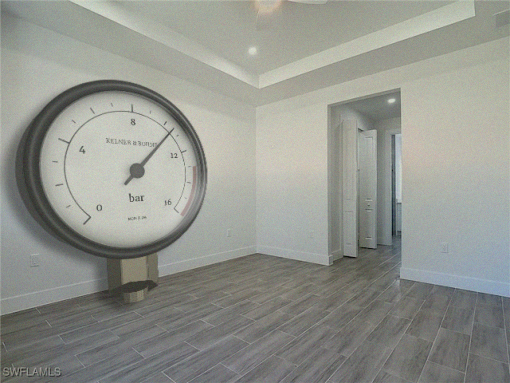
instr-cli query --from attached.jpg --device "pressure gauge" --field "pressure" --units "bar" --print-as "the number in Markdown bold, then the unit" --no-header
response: **10.5** bar
